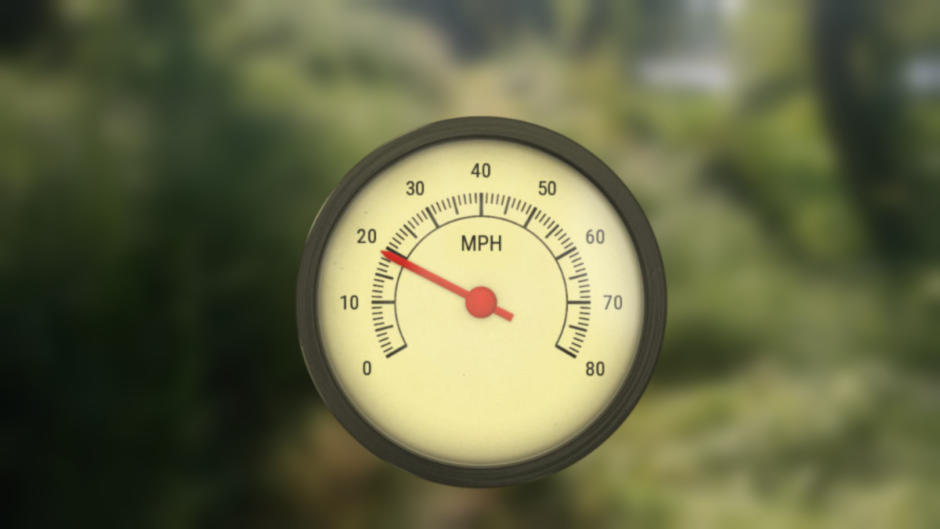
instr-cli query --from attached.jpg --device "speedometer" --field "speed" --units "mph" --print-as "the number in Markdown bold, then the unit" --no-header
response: **19** mph
